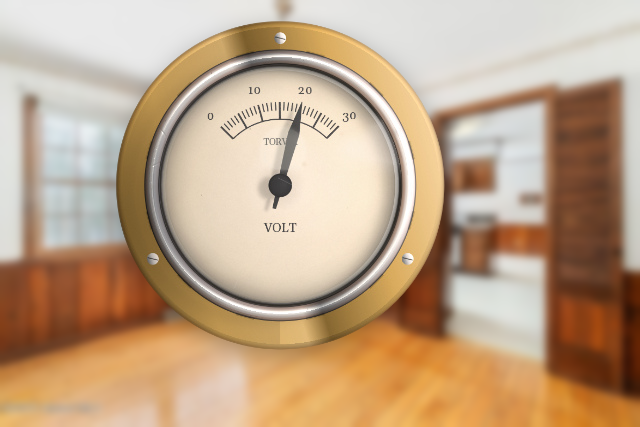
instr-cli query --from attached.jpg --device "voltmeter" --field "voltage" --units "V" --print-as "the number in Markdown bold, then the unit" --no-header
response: **20** V
